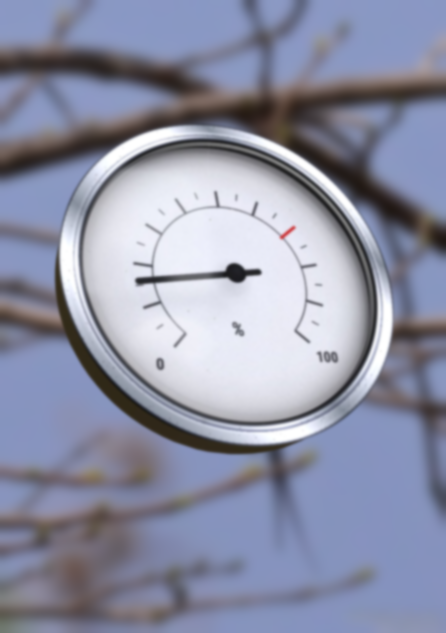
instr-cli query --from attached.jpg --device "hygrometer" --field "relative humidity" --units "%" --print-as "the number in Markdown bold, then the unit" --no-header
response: **15** %
